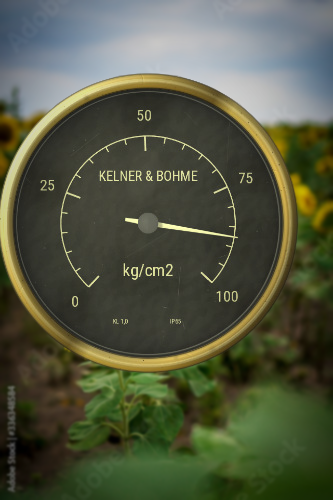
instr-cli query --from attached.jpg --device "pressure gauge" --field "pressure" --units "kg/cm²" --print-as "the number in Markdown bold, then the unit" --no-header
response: **87.5** kg/cm²
